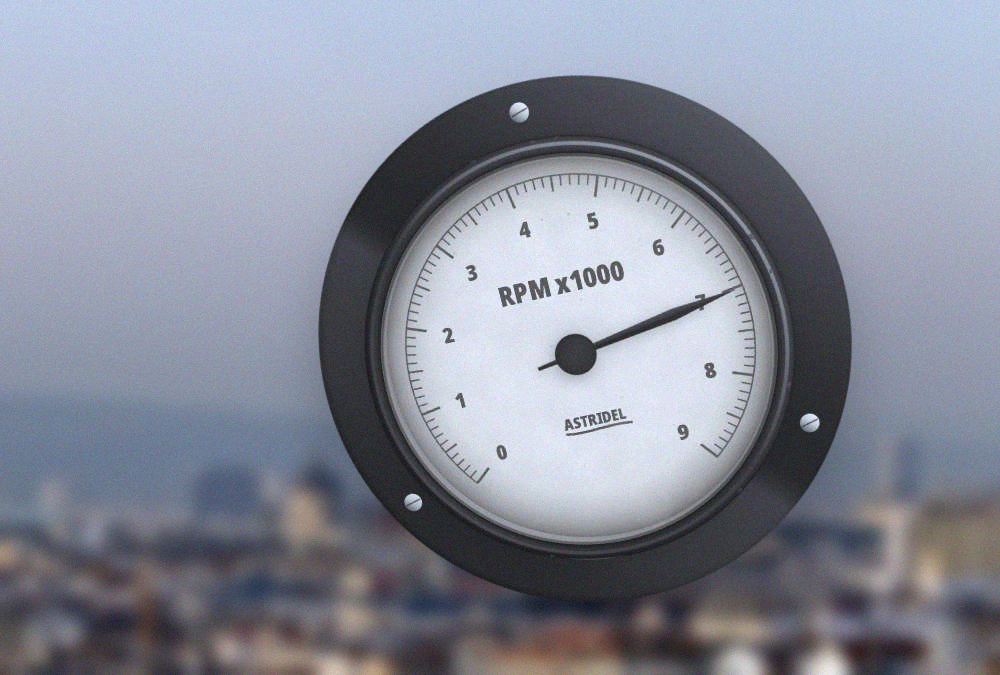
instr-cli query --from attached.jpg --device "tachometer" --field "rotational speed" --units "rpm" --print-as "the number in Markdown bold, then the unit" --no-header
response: **7000** rpm
